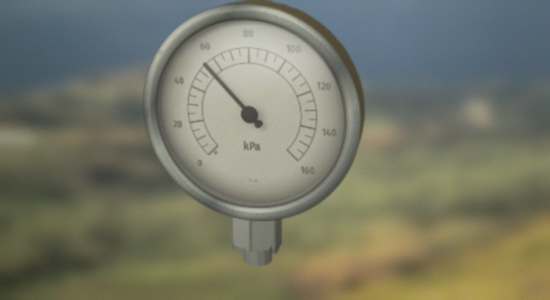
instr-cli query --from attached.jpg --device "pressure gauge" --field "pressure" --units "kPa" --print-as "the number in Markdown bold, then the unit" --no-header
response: **55** kPa
